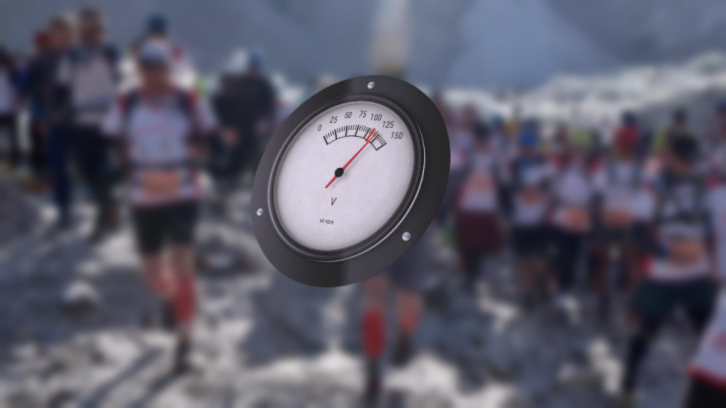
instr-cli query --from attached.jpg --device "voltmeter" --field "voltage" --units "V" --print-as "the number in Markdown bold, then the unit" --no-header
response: **125** V
